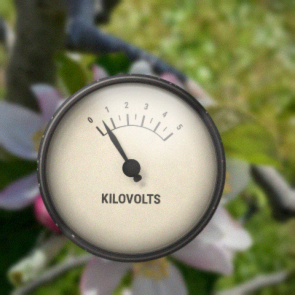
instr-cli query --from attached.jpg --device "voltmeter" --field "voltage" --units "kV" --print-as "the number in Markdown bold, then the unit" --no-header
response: **0.5** kV
